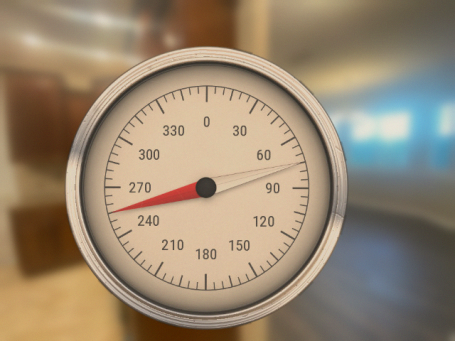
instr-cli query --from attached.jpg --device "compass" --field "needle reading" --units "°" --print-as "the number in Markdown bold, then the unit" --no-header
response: **255** °
